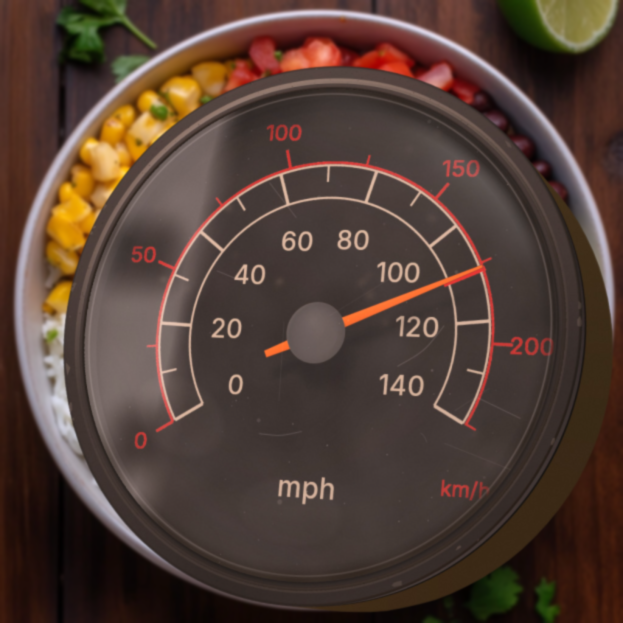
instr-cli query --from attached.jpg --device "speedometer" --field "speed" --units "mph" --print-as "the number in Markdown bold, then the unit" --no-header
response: **110** mph
